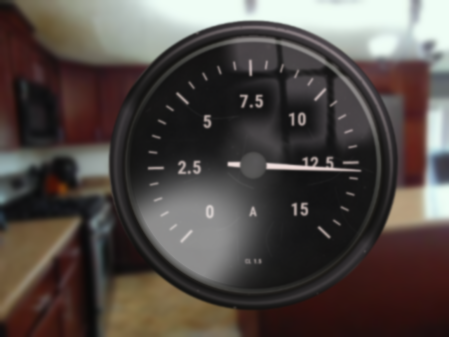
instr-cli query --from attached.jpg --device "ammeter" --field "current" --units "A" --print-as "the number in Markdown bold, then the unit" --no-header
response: **12.75** A
